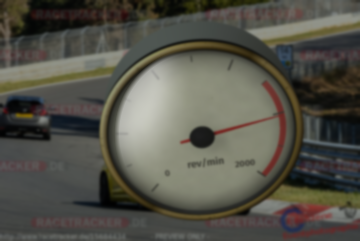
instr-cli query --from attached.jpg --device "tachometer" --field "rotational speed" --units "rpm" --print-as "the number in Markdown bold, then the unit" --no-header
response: **1600** rpm
